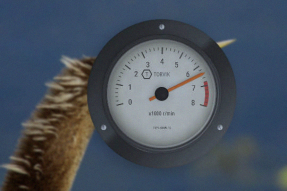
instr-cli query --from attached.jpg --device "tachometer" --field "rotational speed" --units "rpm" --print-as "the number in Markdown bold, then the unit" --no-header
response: **6400** rpm
